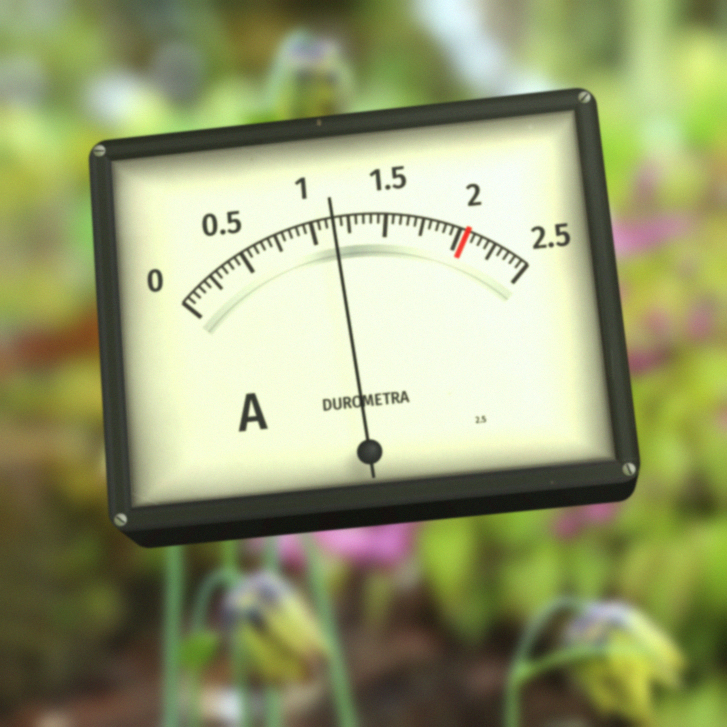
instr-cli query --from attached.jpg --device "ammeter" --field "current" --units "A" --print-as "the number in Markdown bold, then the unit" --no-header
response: **1.15** A
